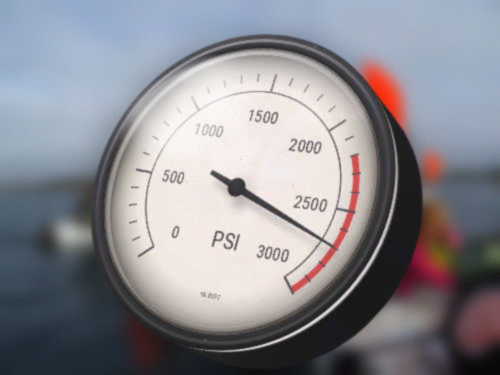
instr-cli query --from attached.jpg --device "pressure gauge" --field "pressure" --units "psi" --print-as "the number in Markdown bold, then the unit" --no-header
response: **2700** psi
